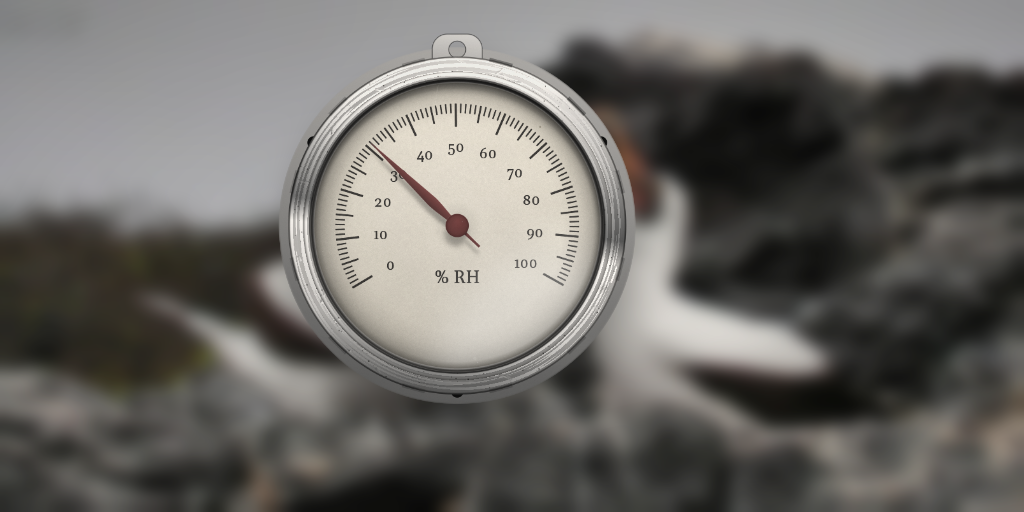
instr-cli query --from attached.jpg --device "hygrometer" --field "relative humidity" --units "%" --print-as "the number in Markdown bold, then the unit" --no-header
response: **31** %
